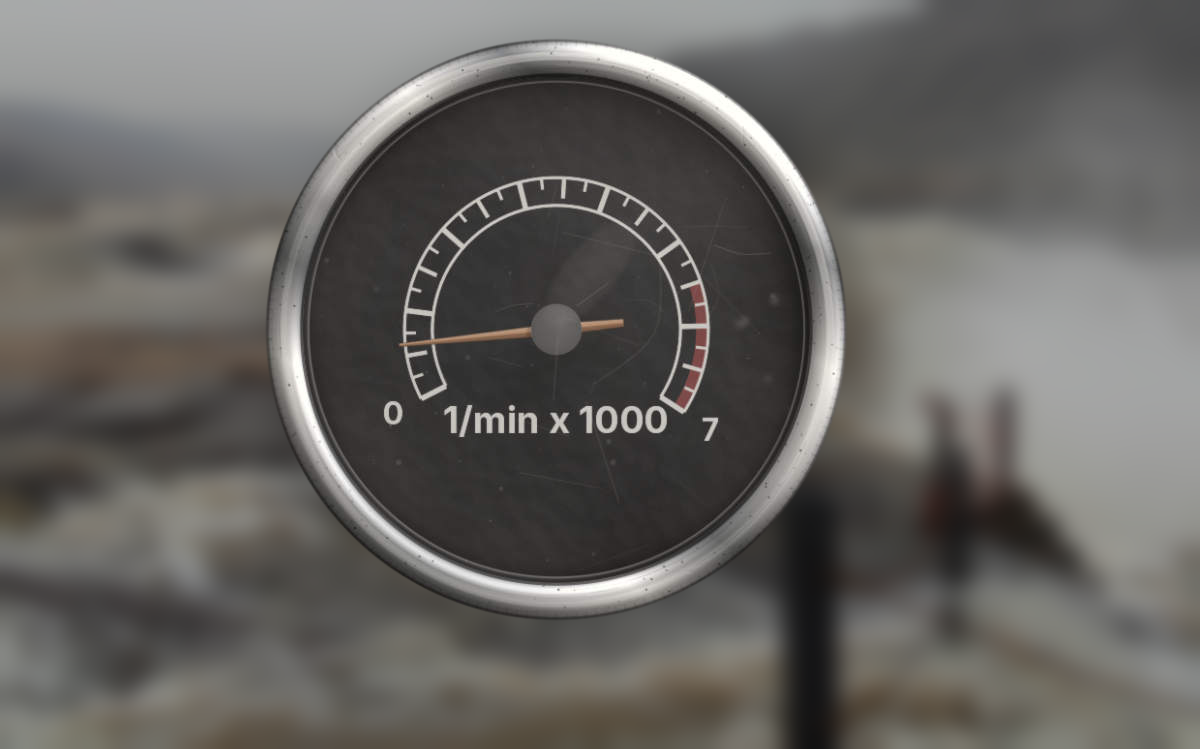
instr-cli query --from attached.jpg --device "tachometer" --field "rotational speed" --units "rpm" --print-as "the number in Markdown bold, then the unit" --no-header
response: **625** rpm
